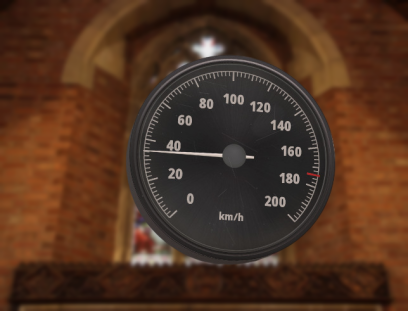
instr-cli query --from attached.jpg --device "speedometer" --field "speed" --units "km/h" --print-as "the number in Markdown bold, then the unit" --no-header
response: **34** km/h
